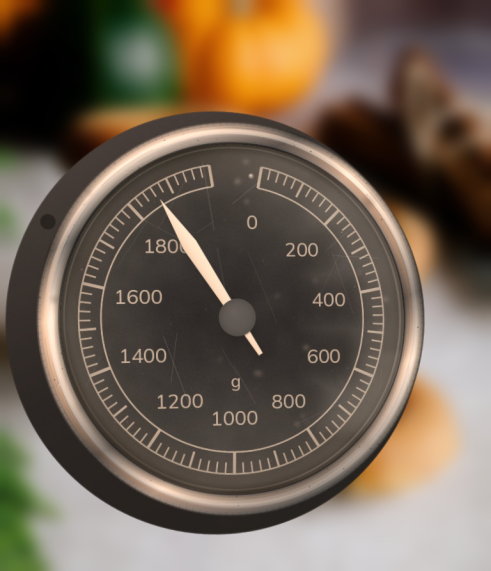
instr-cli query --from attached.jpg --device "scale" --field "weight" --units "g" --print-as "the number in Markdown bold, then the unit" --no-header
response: **1860** g
